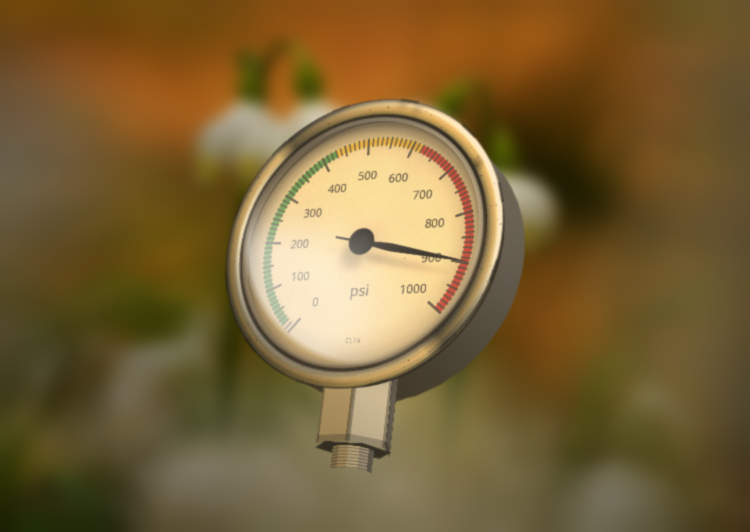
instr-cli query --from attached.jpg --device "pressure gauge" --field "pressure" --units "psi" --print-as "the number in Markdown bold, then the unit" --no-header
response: **900** psi
